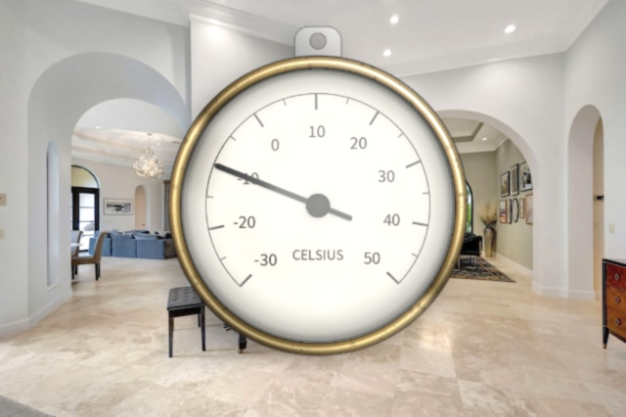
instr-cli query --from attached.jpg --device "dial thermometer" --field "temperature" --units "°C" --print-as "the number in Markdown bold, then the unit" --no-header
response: **-10** °C
